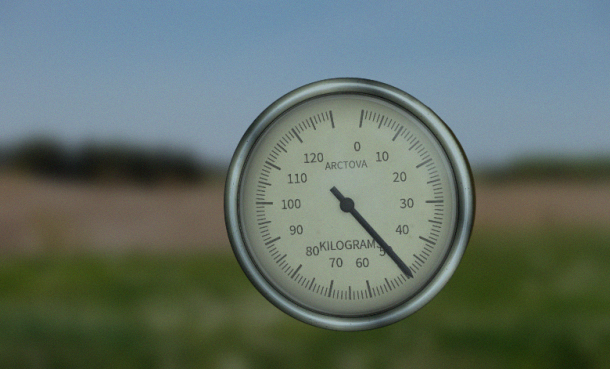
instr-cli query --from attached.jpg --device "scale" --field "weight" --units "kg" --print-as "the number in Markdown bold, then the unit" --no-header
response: **49** kg
